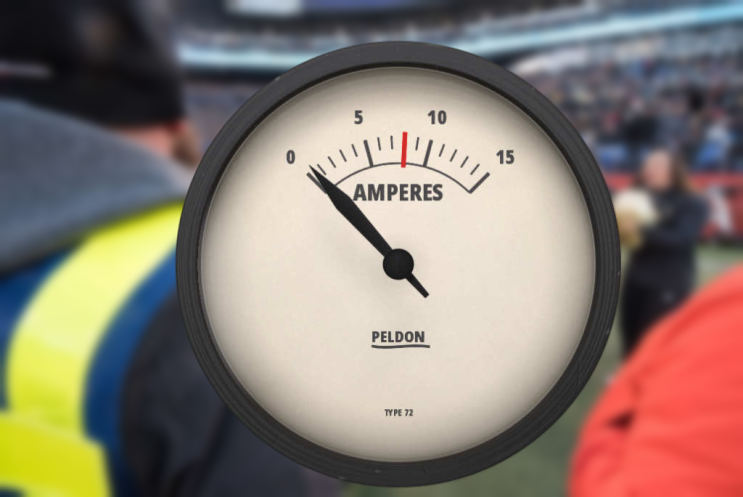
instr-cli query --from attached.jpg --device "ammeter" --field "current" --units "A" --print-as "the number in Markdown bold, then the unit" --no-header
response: **0.5** A
